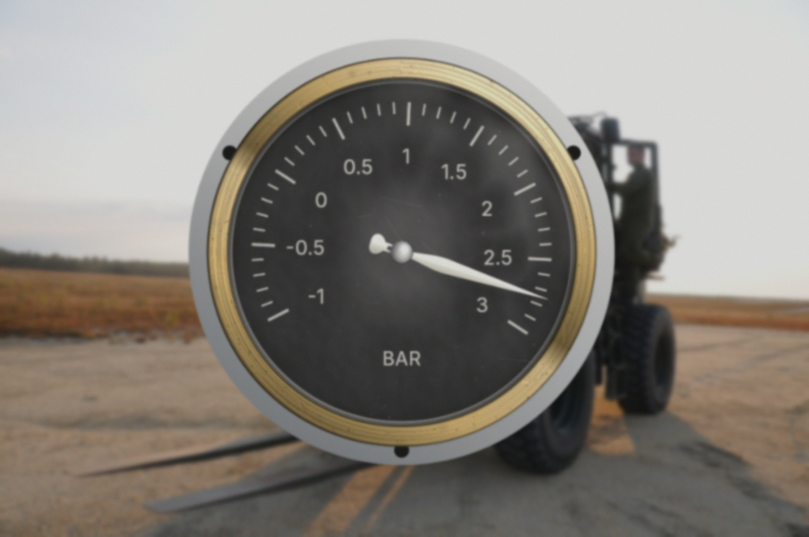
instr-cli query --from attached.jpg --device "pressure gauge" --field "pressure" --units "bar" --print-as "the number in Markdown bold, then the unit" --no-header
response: **2.75** bar
